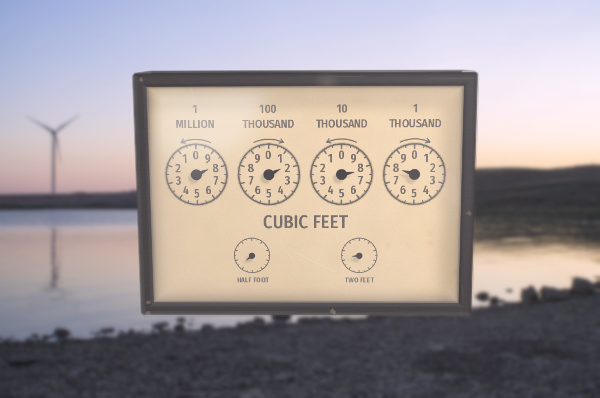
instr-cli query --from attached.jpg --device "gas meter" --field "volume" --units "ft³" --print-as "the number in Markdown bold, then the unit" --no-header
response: **817800** ft³
